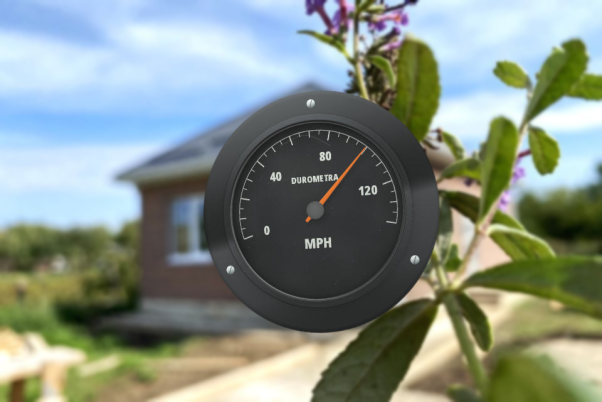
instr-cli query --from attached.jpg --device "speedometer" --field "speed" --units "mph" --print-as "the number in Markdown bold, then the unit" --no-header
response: **100** mph
